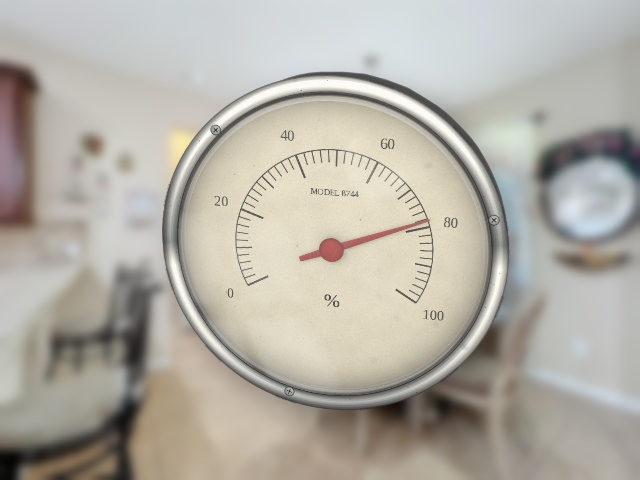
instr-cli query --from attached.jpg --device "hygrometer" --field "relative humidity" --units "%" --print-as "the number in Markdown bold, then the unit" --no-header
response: **78** %
